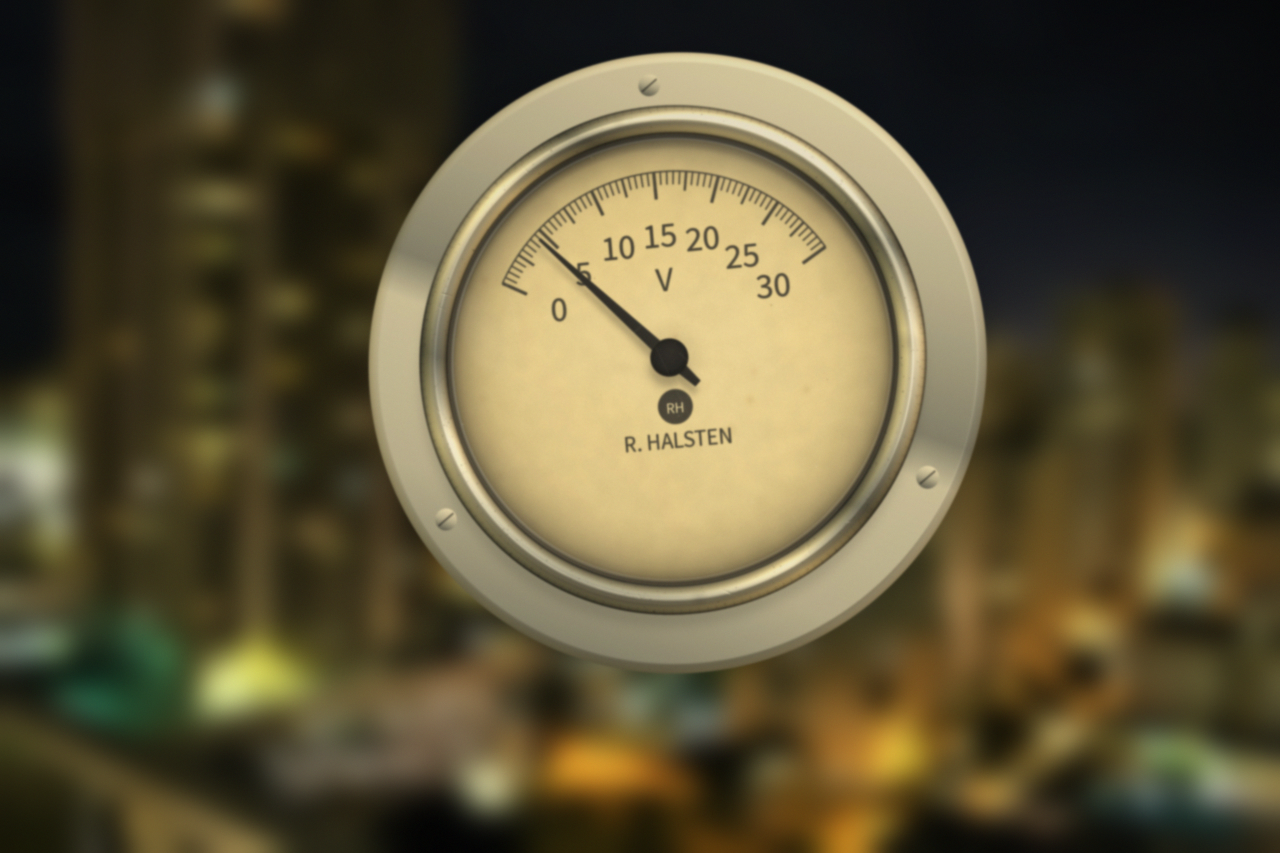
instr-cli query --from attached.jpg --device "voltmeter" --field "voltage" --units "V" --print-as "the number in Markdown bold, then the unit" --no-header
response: **4.5** V
